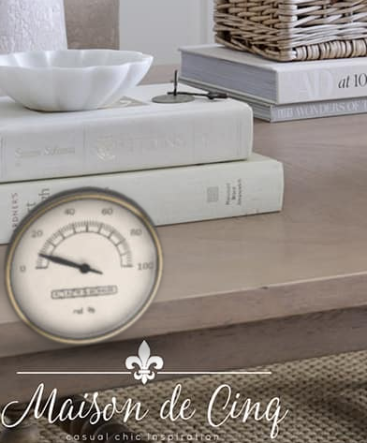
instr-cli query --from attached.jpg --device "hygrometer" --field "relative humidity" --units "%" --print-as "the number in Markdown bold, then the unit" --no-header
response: **10** %
